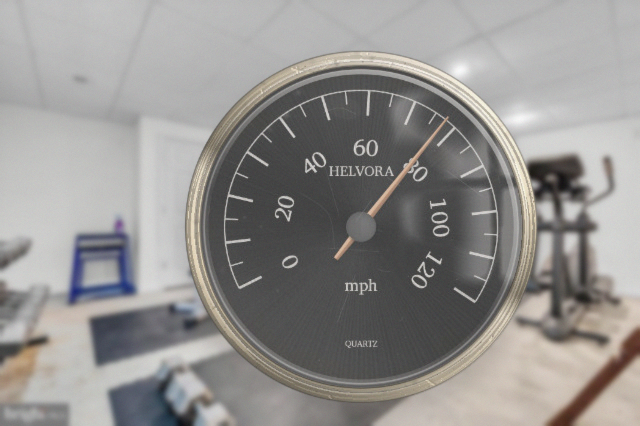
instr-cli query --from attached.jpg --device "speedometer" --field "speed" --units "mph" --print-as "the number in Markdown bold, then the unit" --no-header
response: **77.5** mph
